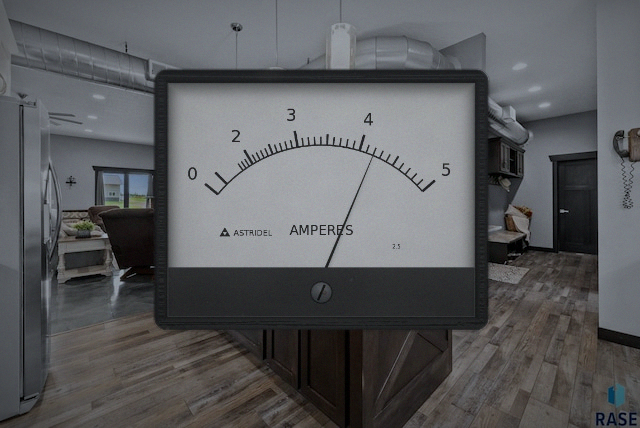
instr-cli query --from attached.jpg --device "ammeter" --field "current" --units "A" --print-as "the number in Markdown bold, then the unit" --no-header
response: **4.2** A
